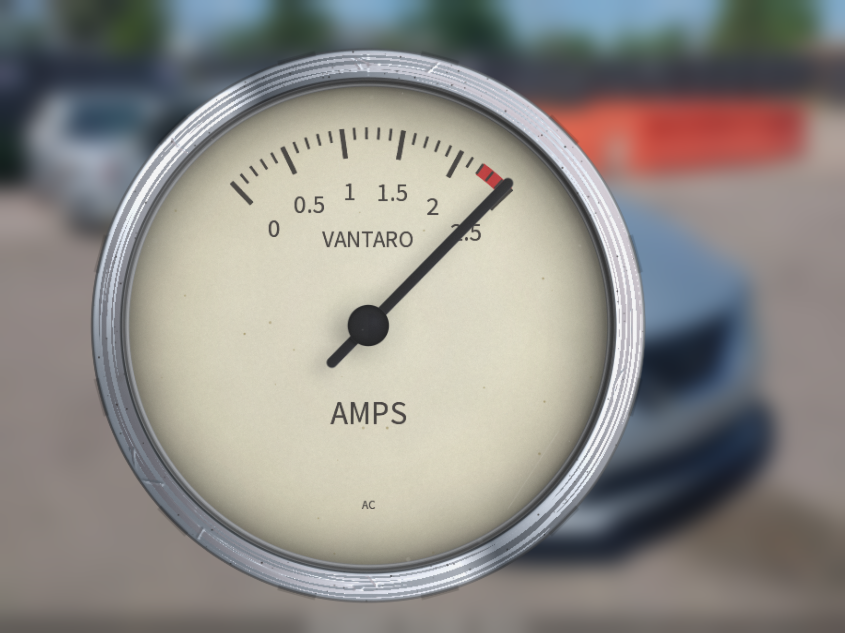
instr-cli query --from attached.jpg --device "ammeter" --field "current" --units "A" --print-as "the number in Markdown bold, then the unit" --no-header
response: **2.45** A
